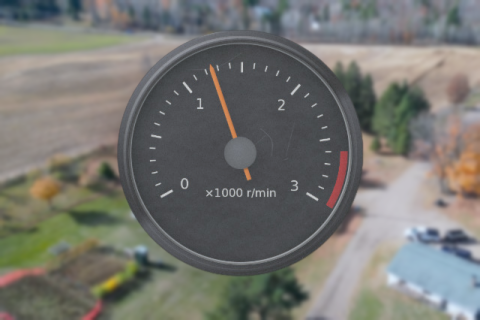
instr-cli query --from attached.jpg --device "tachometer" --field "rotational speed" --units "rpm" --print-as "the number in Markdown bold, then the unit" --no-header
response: **1250** rpm
